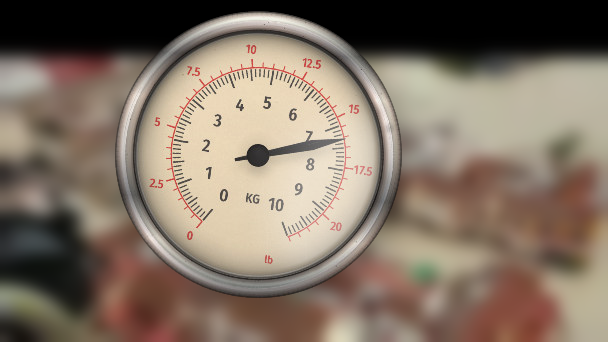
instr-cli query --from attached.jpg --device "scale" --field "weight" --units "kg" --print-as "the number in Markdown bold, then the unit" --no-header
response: **7.3** kg
